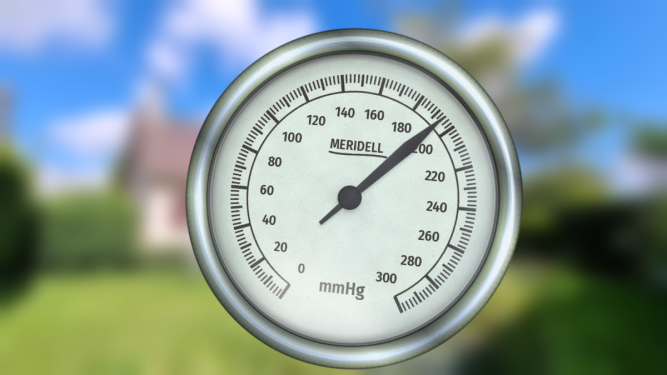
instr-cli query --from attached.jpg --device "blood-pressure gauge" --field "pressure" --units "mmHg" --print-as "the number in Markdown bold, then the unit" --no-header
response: **194** mmHg
